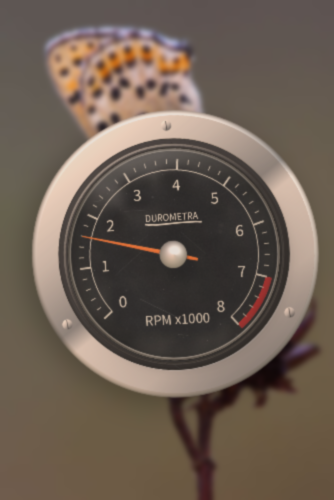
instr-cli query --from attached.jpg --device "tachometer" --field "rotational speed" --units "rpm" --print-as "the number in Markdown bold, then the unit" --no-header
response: **1600** rpm
